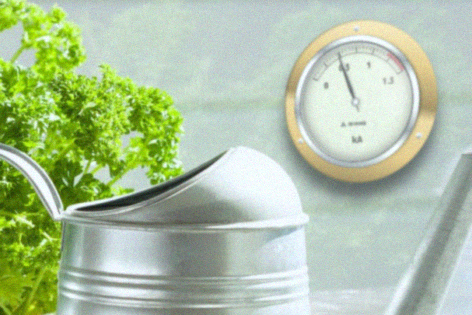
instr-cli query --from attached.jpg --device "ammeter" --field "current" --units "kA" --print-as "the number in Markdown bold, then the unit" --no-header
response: **0.5** kA
